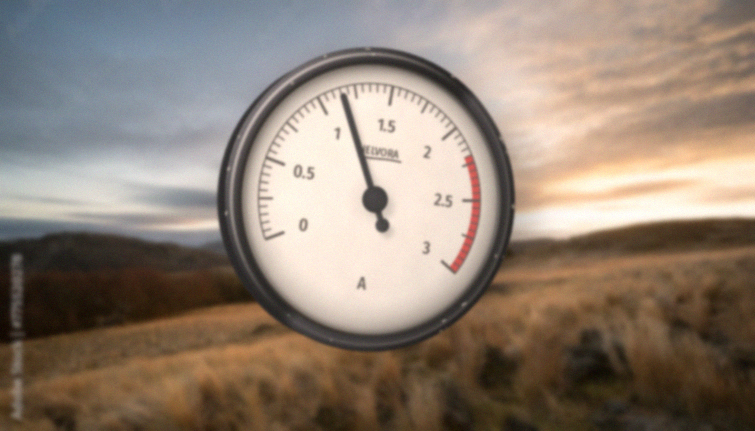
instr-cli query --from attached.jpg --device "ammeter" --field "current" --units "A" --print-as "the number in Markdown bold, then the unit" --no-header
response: **1.15** A
